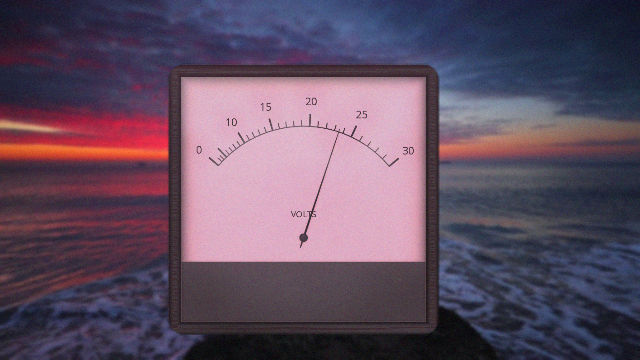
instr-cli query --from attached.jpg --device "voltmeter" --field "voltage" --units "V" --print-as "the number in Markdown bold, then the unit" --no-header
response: **23.5** V
